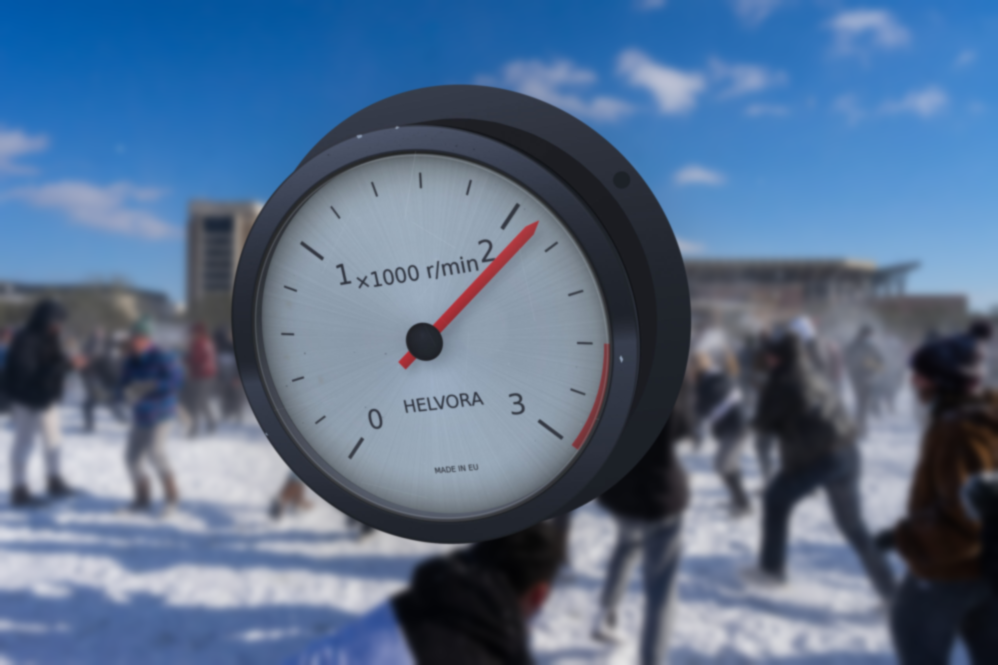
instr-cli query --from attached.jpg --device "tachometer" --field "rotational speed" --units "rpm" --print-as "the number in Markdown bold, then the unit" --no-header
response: **2100** rpm
